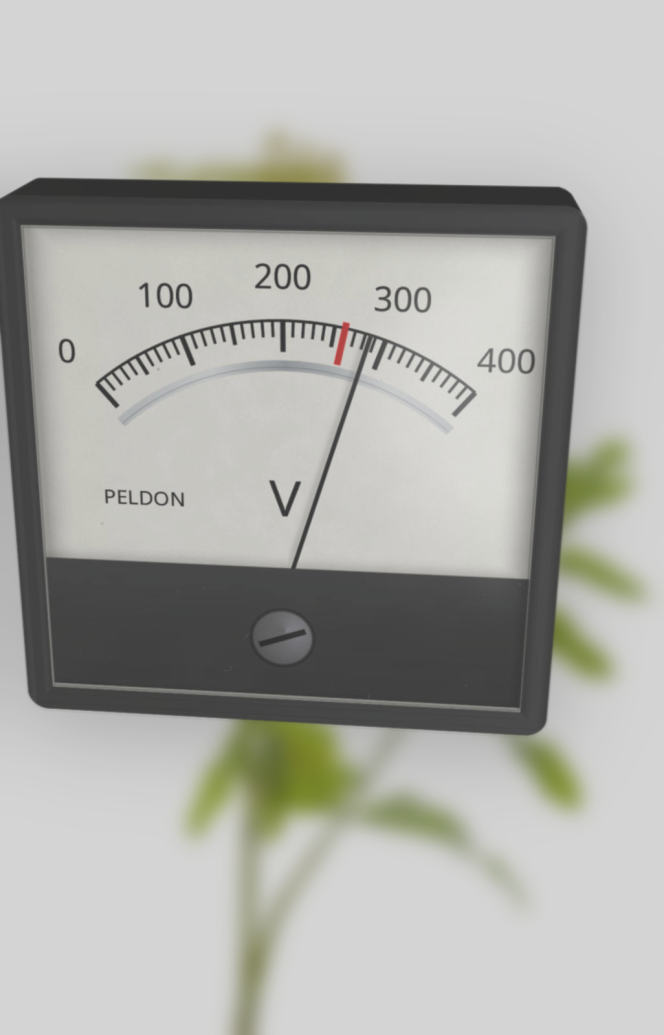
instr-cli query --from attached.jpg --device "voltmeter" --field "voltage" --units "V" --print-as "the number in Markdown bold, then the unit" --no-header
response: **285** V
